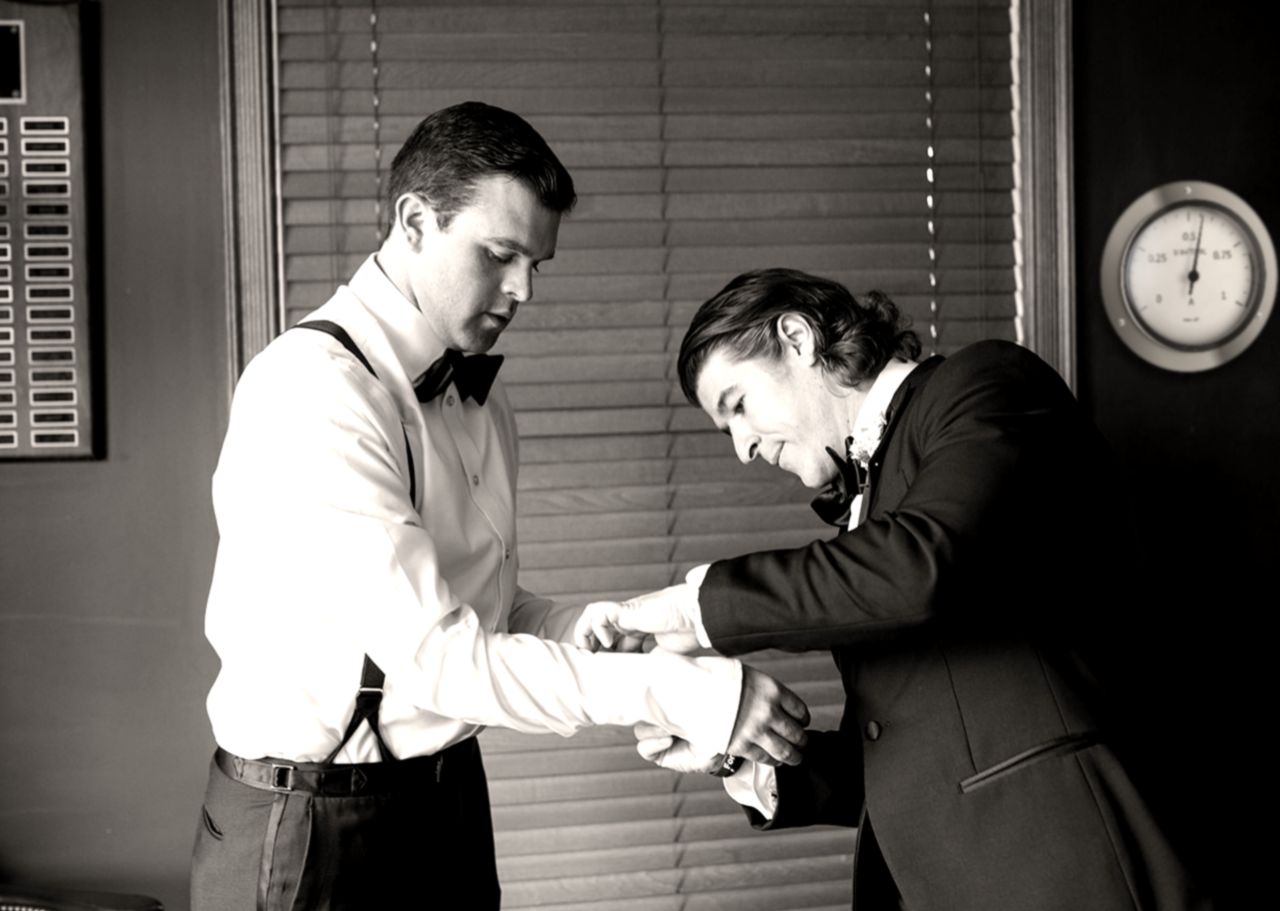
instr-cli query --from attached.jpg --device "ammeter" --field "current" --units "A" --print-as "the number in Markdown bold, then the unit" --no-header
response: **0.55** A
